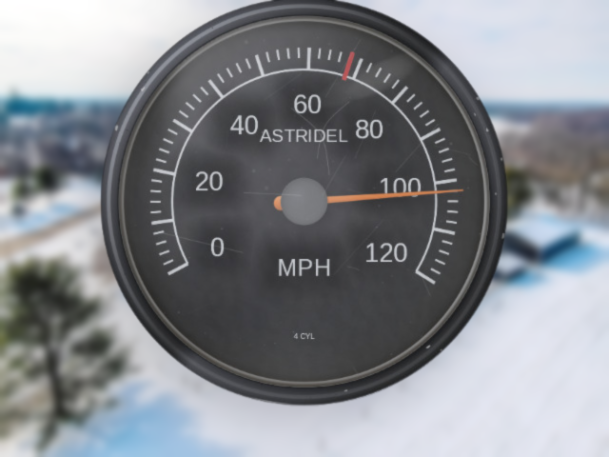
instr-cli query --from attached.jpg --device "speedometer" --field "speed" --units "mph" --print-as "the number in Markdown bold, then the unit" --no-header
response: **102** mph
